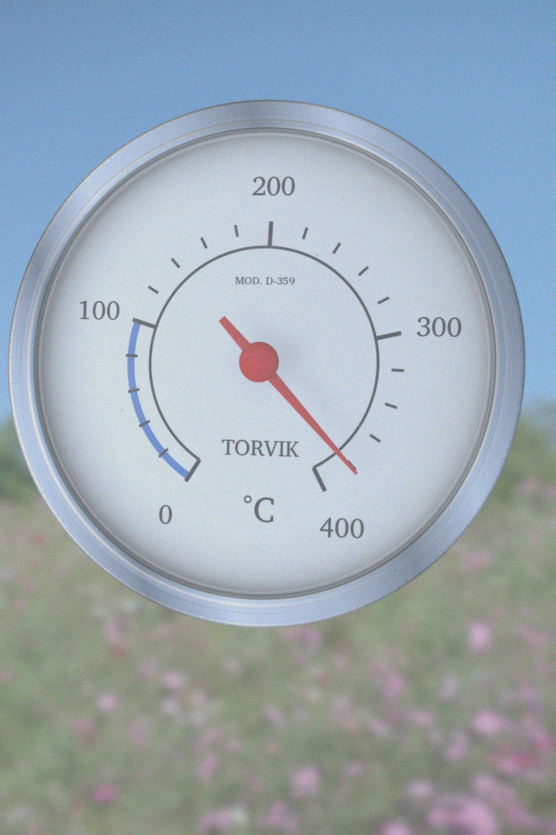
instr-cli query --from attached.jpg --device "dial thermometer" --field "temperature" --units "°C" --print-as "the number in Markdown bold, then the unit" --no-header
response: **380** °C
